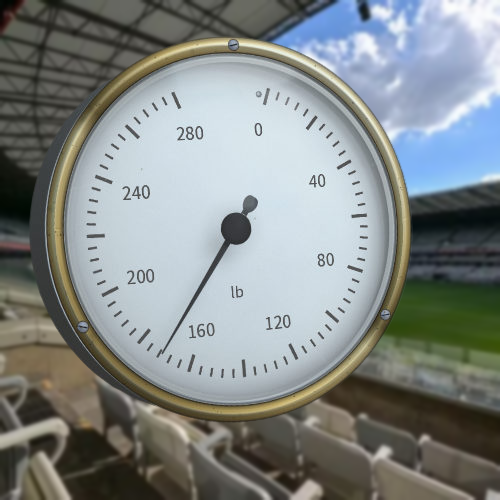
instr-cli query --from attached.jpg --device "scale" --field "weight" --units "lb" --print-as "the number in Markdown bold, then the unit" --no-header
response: **172** lb
